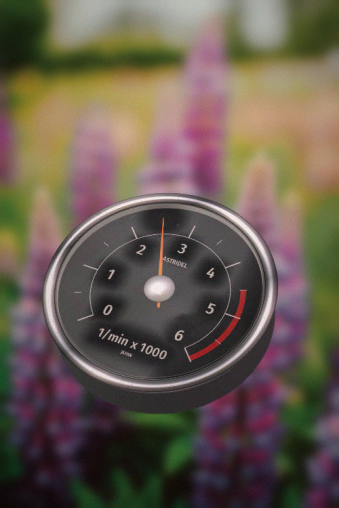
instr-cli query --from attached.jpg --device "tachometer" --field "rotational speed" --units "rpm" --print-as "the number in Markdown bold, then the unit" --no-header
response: **2500** rpm
